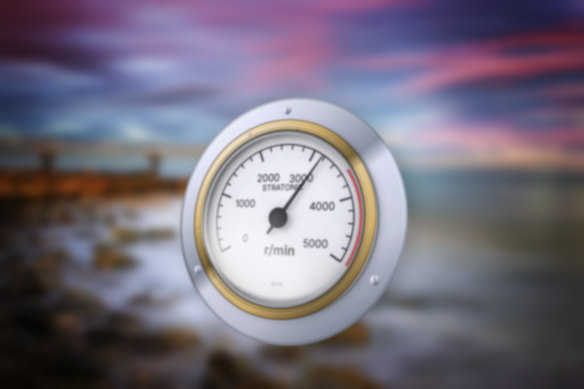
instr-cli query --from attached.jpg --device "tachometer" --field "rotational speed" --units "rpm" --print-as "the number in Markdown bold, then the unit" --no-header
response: **3200** rpm
